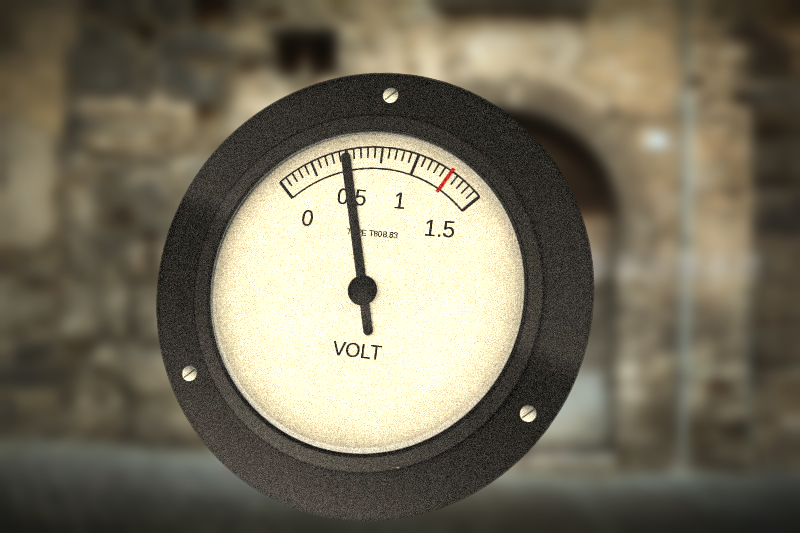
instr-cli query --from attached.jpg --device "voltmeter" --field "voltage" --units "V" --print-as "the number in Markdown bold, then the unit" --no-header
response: **0.5** V
